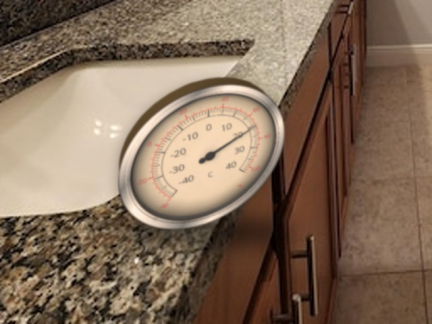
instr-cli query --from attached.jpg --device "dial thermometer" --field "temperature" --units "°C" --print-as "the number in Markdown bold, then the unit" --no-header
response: **20** °C
